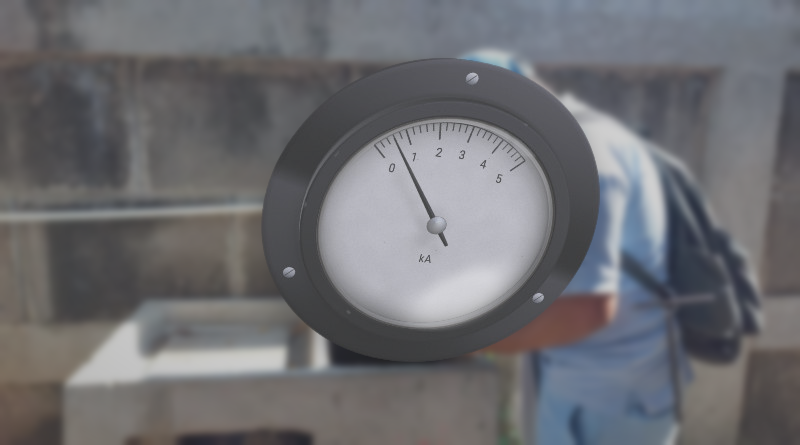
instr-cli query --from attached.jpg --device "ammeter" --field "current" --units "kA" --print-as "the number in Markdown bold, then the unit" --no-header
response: **0.6** kA
